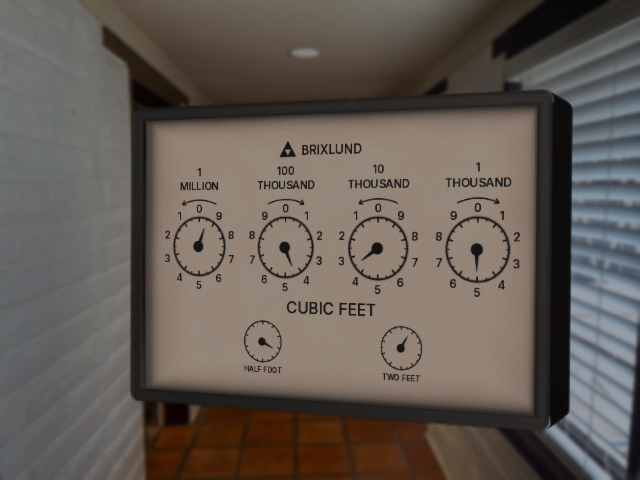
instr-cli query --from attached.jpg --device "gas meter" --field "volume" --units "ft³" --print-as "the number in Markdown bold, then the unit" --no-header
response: **943500** ft³
